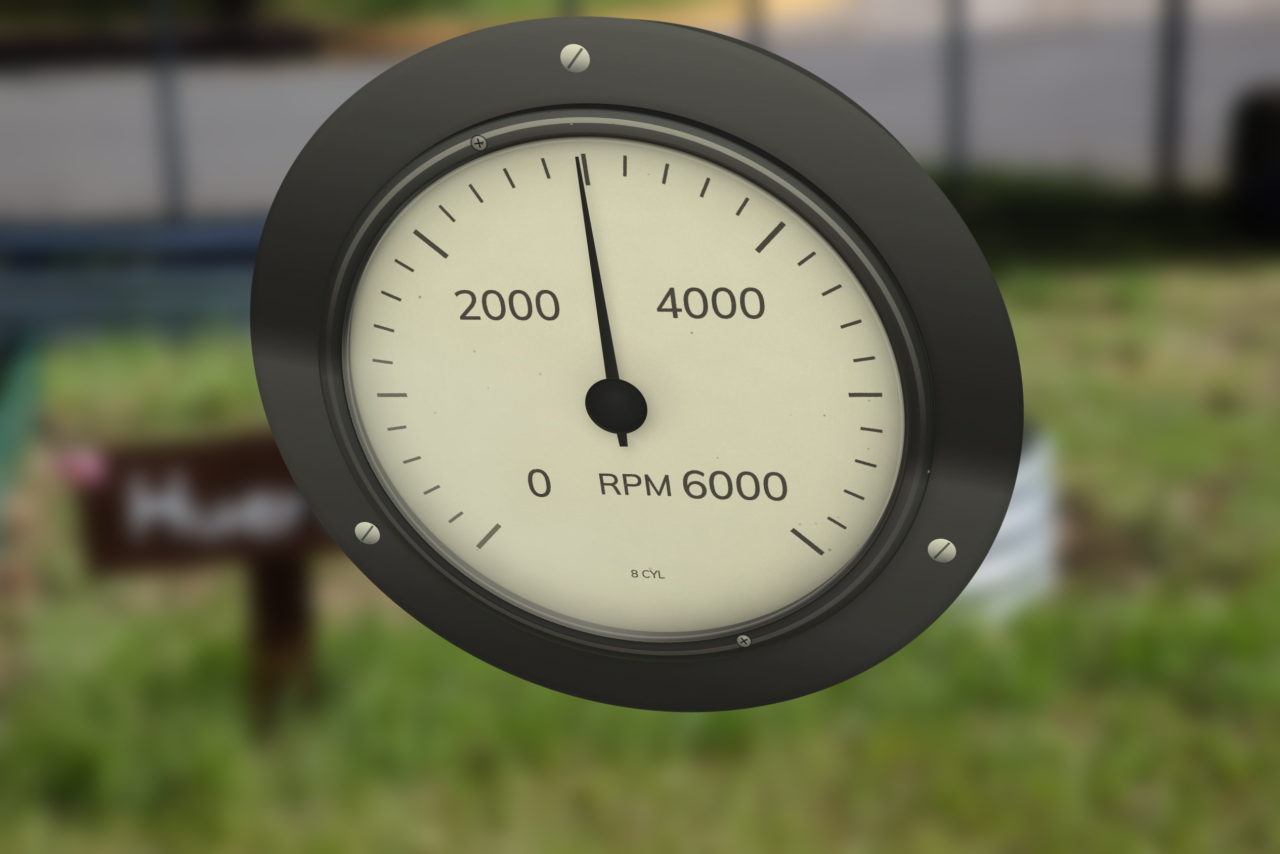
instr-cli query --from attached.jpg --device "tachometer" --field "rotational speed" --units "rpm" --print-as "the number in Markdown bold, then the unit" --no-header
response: **3000** rpm
